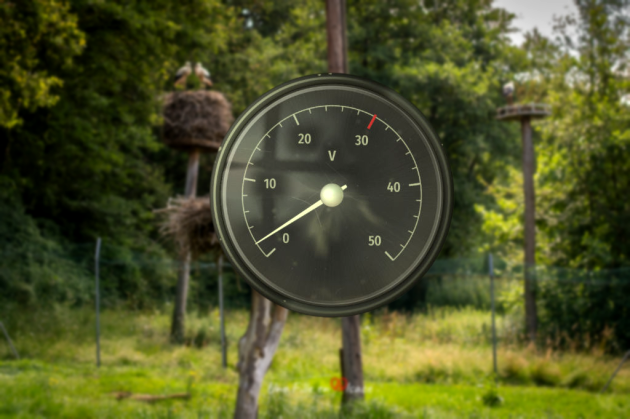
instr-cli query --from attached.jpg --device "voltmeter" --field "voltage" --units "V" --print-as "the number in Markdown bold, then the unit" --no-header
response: **2** V
